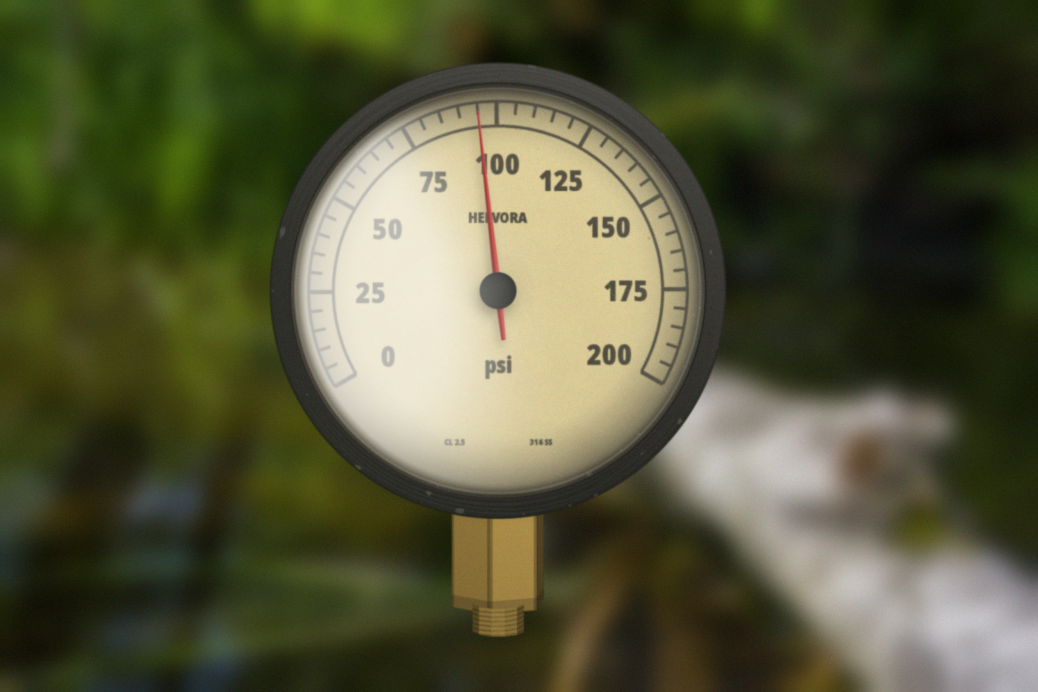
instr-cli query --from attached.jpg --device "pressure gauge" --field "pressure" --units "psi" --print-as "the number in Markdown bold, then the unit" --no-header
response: **95** psi
